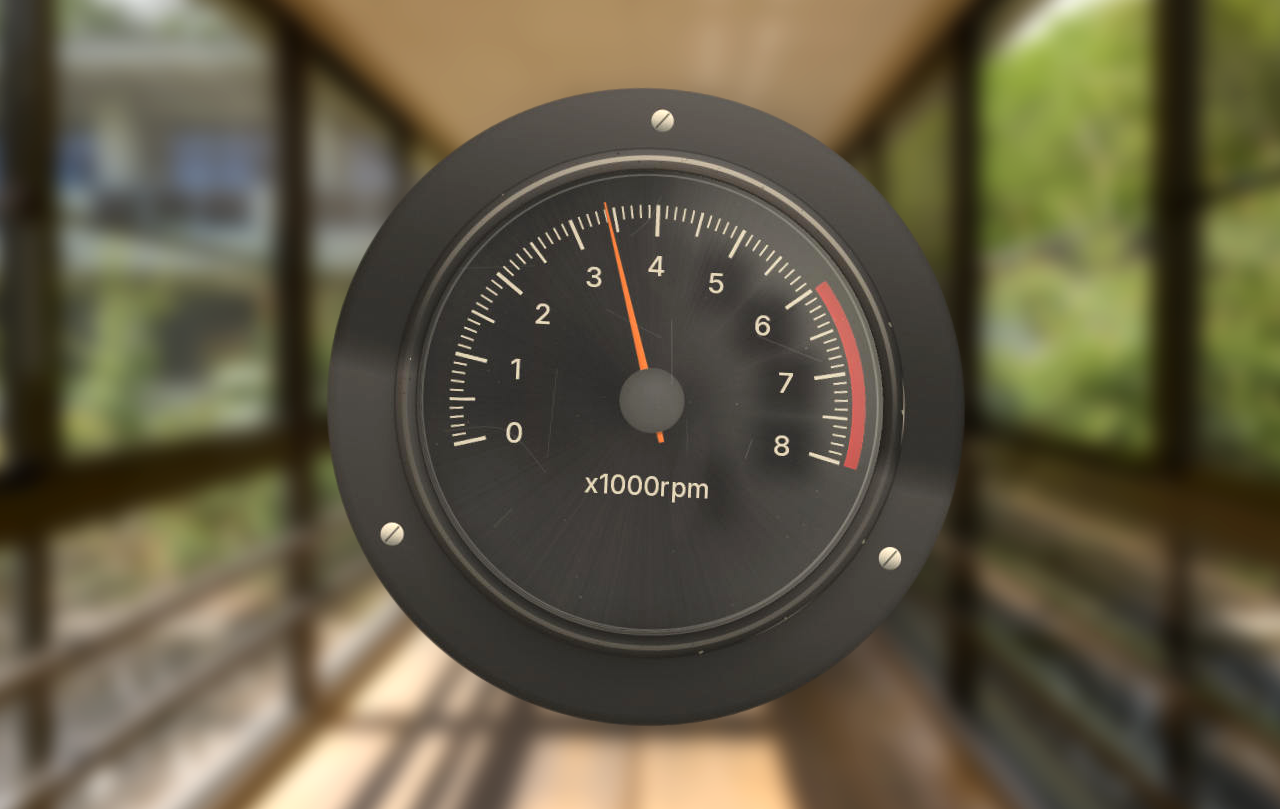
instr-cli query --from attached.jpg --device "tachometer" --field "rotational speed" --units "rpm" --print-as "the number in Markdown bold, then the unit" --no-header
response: **3400** rpm
